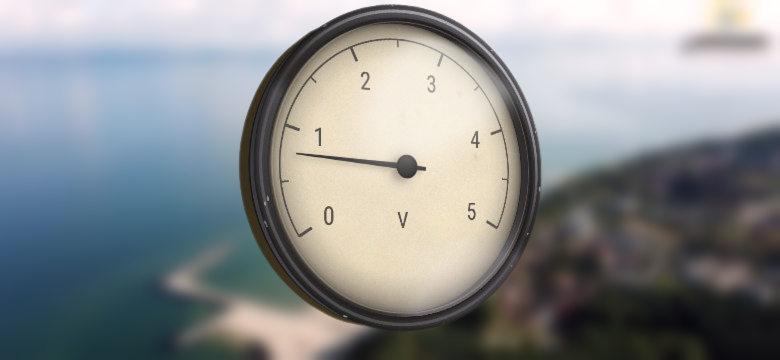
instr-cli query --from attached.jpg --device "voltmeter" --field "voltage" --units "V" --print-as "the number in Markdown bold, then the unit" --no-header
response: **0.75** V
